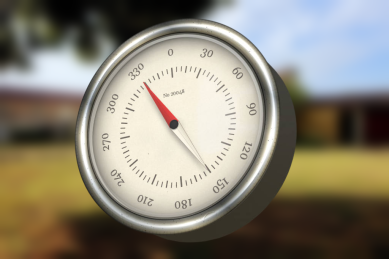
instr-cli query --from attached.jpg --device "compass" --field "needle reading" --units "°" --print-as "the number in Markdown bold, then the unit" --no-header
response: **330** °
